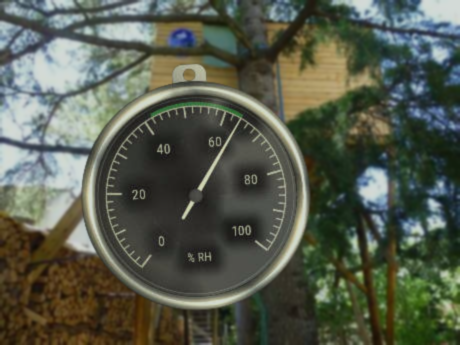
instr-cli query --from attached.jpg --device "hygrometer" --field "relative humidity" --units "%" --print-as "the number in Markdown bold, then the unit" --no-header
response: **64** %
